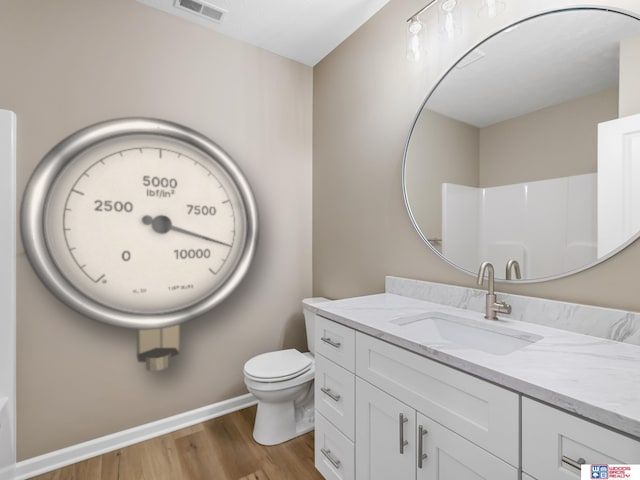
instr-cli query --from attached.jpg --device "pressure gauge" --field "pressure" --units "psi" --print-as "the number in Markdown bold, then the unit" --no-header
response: **9000** psi
